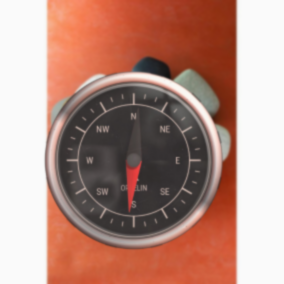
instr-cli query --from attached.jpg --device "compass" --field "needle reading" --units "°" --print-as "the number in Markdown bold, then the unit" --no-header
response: **185** °
